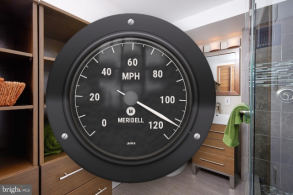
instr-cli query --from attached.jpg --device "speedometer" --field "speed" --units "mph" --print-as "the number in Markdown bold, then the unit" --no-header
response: **112.5** mph
